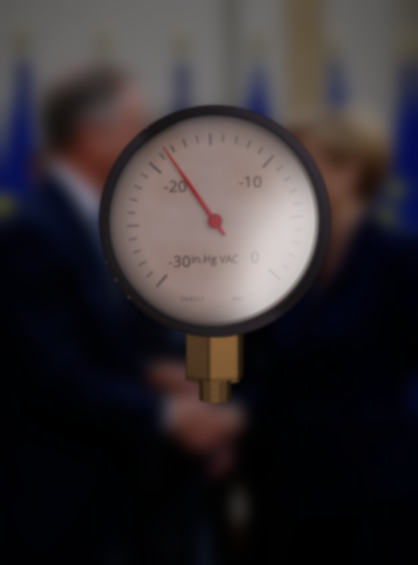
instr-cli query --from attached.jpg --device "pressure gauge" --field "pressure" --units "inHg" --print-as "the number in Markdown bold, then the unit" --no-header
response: **-18.5** inHg
